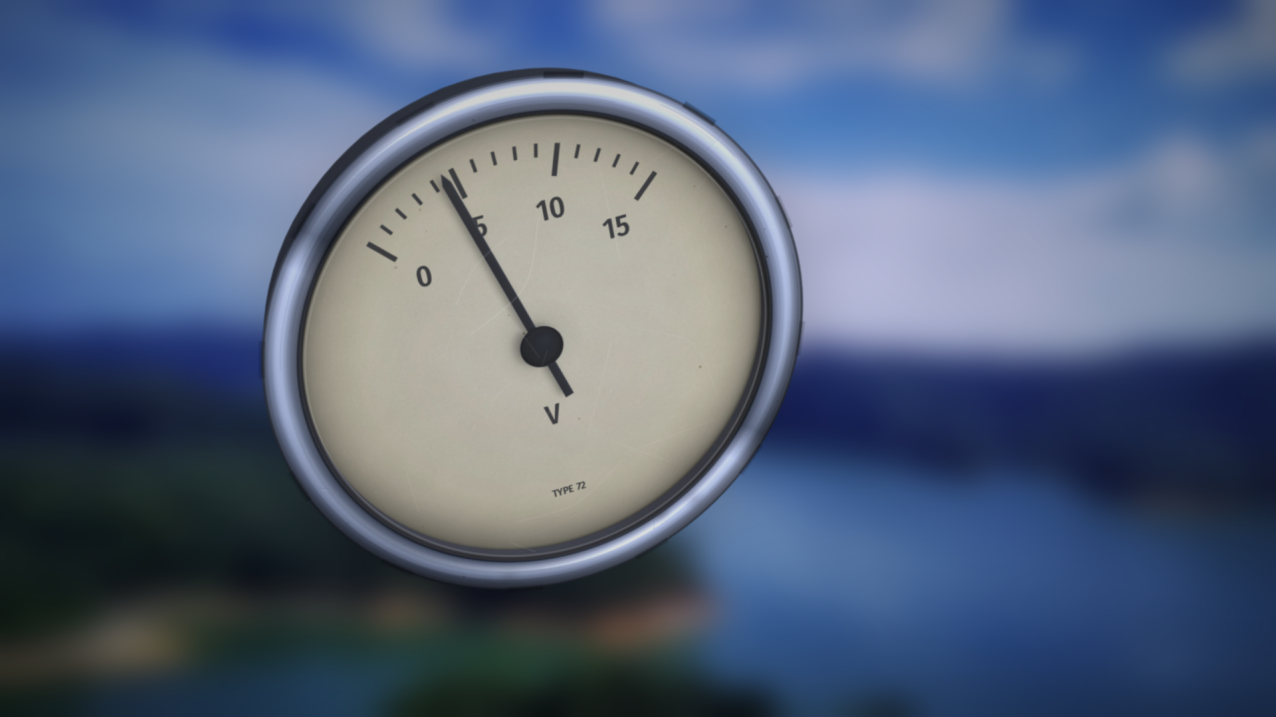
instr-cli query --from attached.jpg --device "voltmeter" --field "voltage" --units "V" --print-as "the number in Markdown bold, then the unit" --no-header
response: **4.5** V
